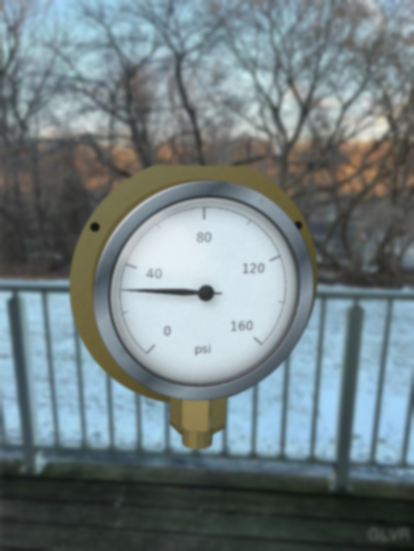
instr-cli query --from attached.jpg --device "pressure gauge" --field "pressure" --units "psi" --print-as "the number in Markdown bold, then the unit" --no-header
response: **30** psi
